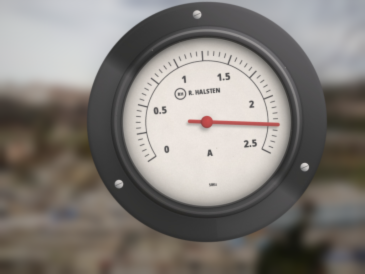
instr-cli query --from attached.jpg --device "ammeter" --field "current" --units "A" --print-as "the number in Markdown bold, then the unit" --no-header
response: **2.25** A
